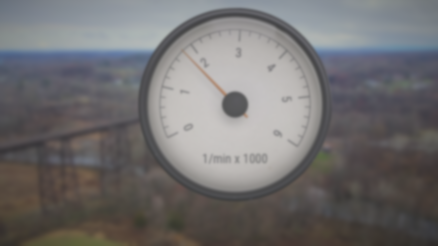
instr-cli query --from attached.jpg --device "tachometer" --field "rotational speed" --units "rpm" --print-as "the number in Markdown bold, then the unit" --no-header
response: **1800** rpm
